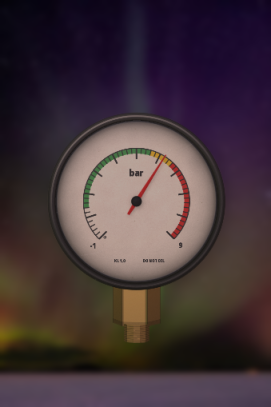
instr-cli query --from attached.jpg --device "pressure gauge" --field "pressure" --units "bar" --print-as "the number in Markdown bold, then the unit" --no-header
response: **5.2** bar
